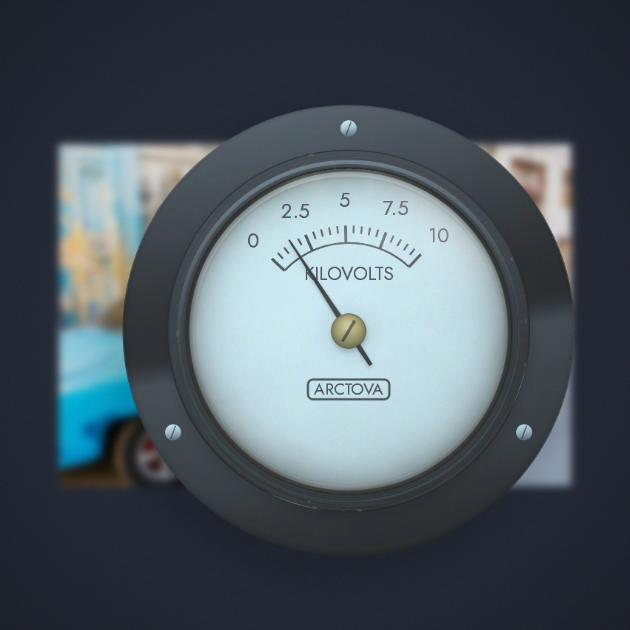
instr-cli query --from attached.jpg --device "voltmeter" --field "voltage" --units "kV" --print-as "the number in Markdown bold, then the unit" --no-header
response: **1.5** kV
